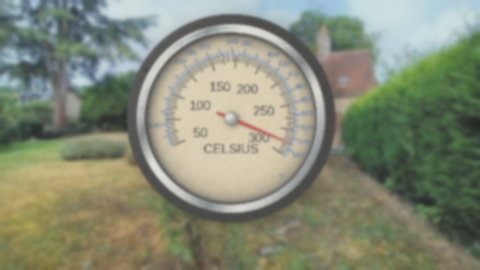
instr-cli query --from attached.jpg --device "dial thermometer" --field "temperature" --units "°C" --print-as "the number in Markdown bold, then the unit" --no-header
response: **287.5** °C
